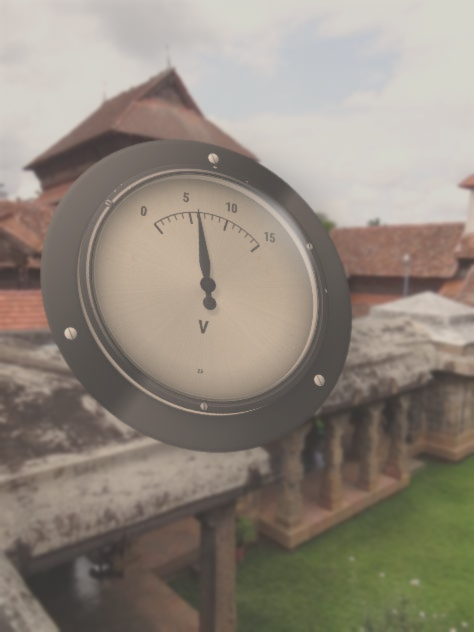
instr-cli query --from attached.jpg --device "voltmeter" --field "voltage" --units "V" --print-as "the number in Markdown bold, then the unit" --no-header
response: **6** V
